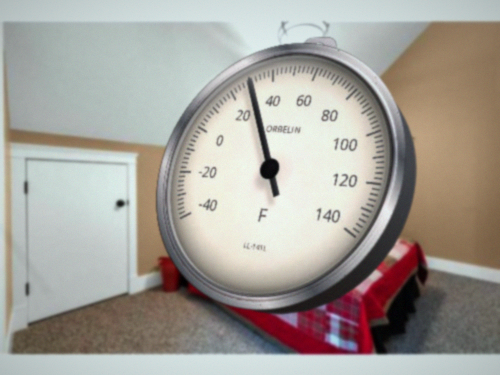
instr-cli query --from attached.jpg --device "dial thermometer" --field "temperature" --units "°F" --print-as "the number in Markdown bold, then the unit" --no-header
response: **30** °F
